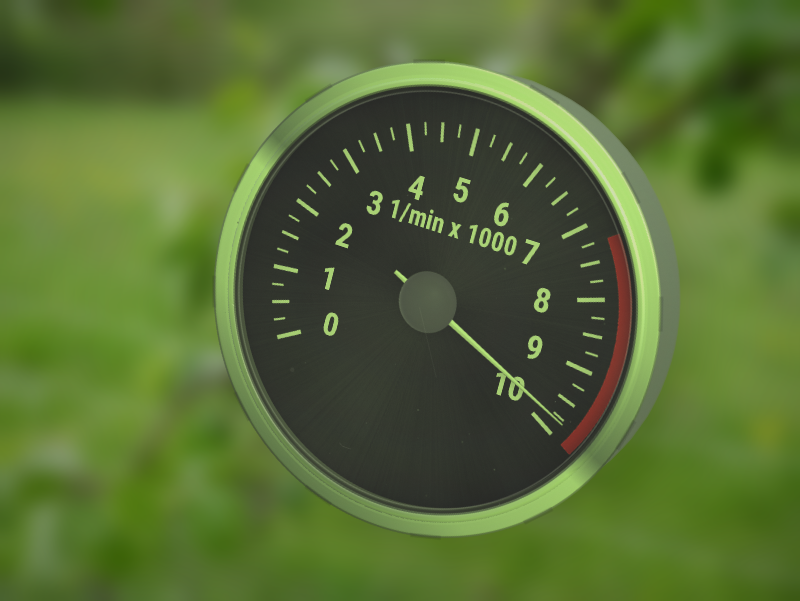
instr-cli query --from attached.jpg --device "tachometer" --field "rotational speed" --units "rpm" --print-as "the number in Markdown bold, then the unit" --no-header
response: **9750** rpm
